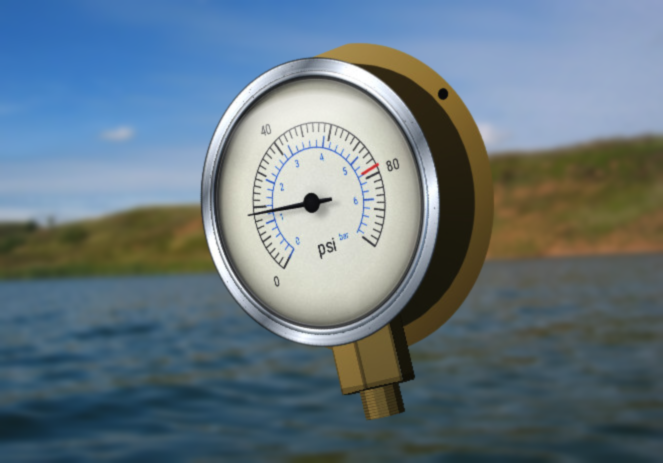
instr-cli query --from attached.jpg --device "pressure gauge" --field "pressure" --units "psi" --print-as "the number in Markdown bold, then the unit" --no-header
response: **18** psi
